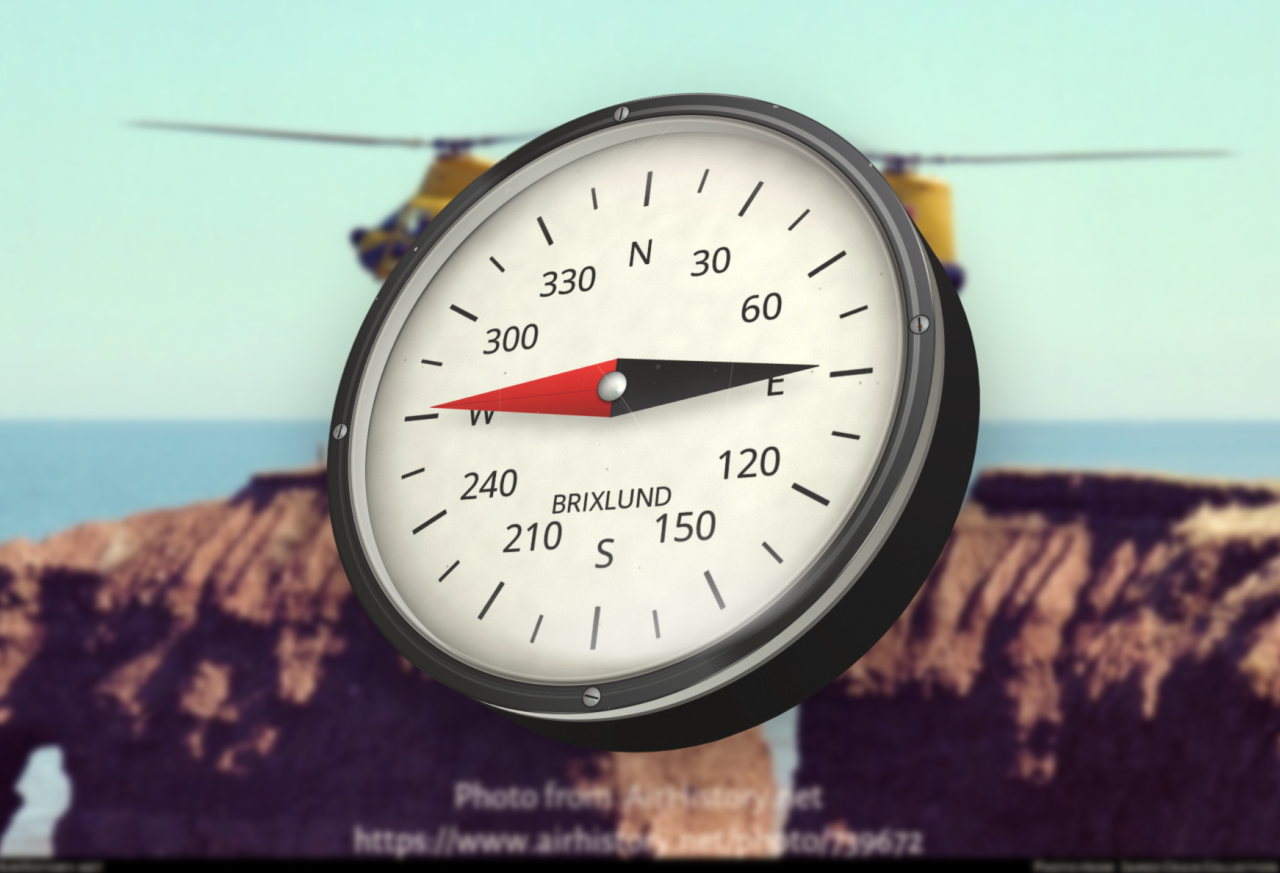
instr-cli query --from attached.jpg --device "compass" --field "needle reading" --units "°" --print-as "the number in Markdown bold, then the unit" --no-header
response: **270** °
